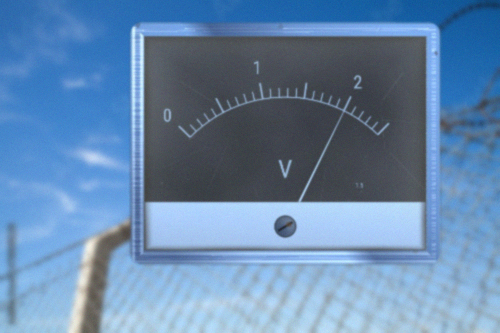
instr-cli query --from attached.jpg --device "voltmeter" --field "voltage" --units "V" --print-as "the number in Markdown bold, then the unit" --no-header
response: **2** V
